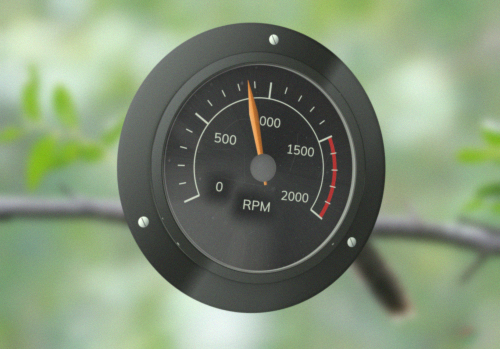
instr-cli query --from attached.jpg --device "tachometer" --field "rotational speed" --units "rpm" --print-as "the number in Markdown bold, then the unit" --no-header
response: **850** rpm
